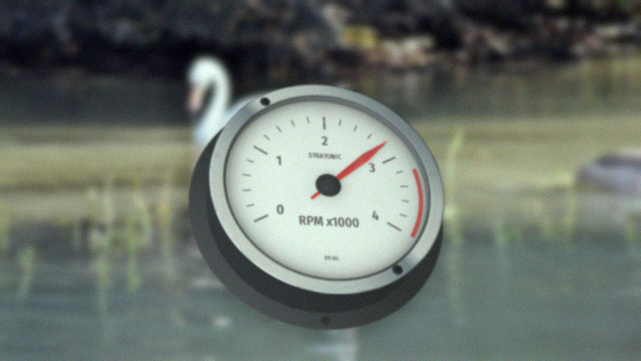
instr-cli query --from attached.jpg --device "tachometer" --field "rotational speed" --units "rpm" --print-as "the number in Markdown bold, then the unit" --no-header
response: **2800** rpm
